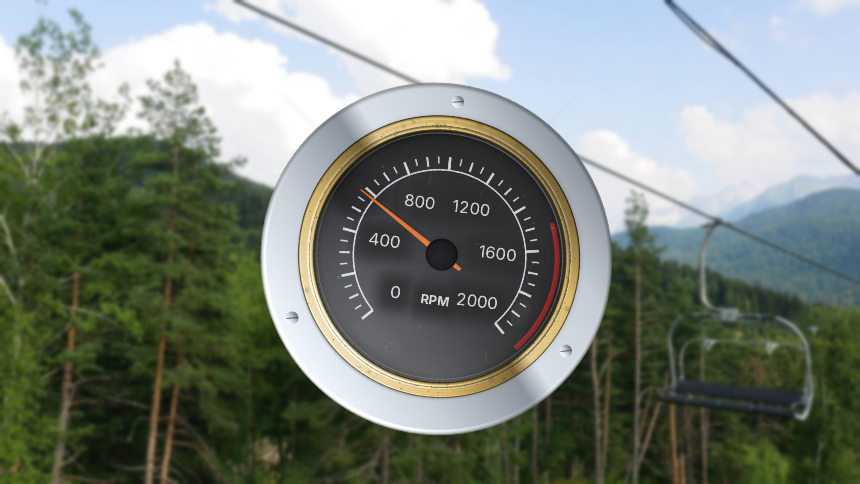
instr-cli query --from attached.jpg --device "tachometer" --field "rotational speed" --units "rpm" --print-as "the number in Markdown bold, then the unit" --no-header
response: **575** rpm
